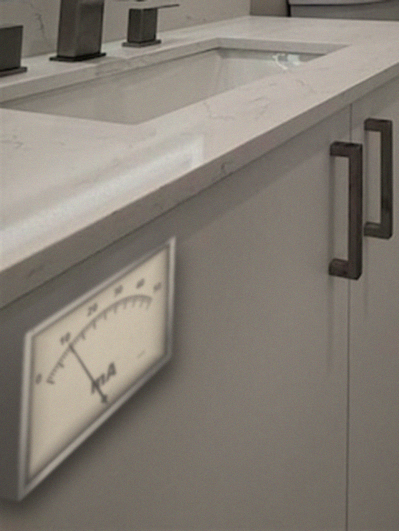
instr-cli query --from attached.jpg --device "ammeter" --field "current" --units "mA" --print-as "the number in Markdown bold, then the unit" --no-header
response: **10** mA
